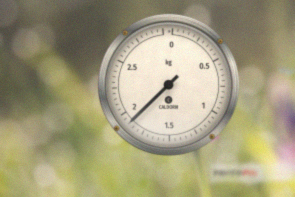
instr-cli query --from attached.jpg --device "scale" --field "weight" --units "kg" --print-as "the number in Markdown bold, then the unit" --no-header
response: **1.9** kg
